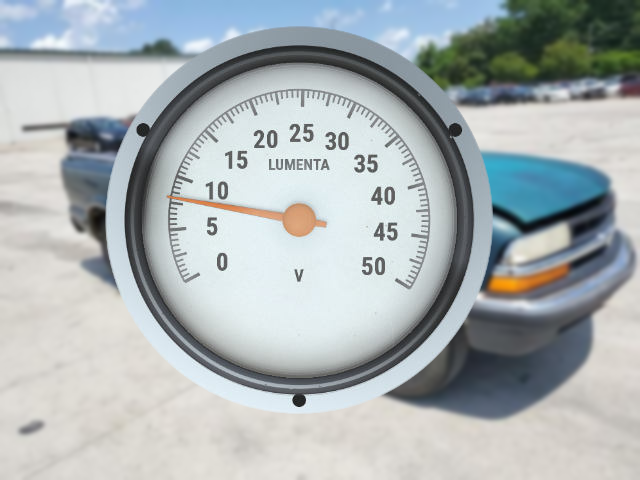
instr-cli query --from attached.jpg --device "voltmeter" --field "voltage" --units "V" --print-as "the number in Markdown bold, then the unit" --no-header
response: **8** V
